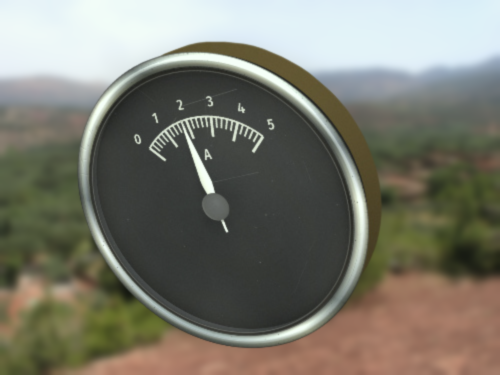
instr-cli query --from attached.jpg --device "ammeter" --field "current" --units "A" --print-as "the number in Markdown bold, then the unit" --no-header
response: **2** A
